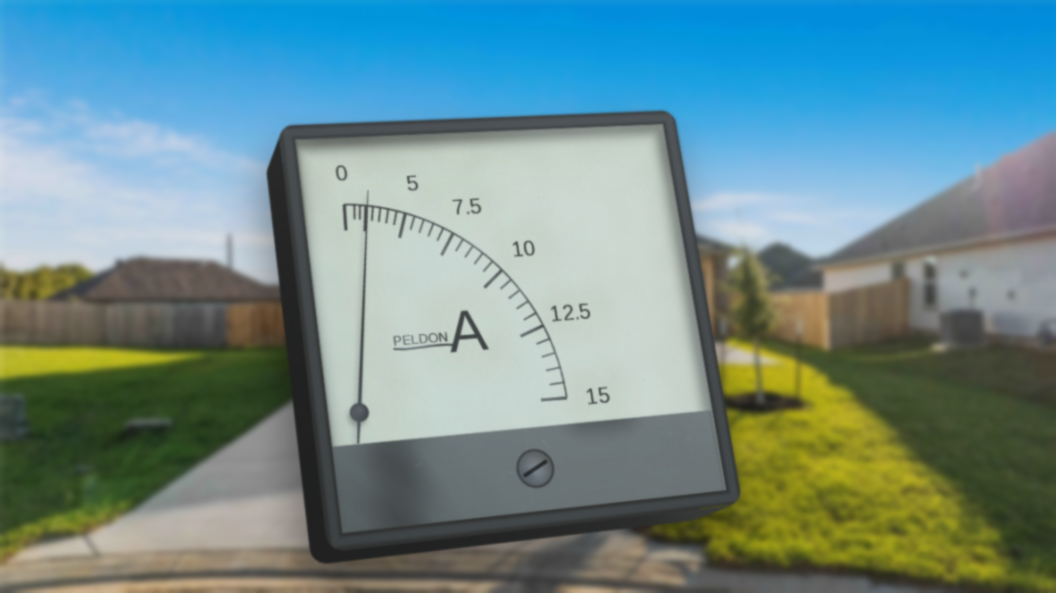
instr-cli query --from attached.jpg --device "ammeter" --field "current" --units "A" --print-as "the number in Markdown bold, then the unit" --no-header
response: **2.5** A
